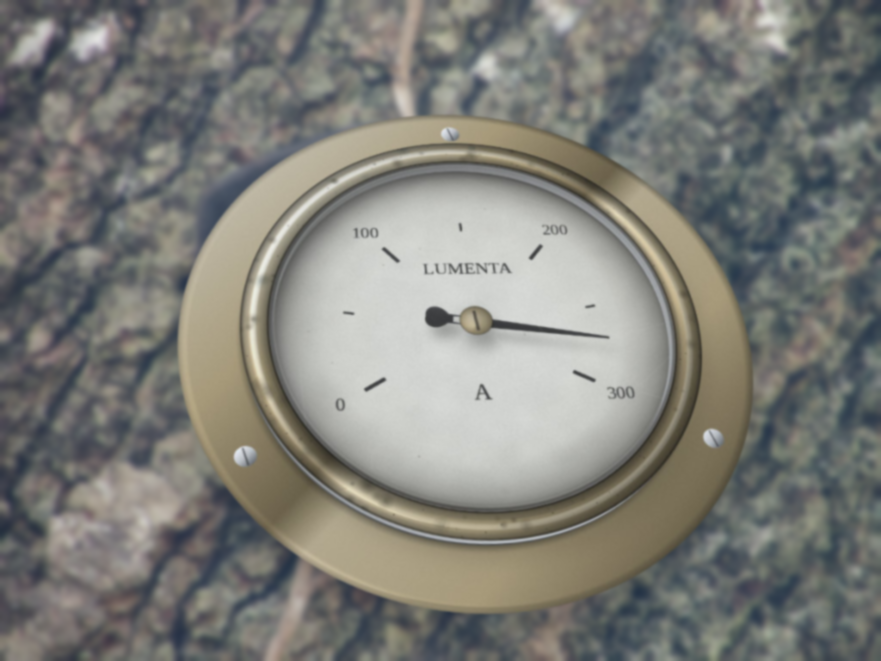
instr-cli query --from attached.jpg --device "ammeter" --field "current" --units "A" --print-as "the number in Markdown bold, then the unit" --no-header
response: **275** A
